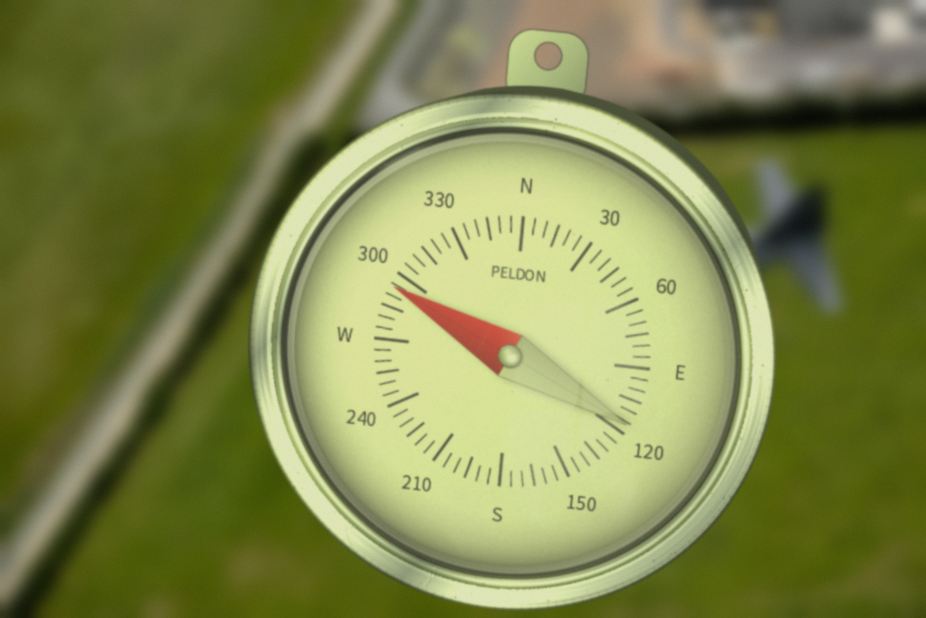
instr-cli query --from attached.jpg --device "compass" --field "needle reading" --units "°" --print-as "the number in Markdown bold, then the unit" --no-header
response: **295** °
